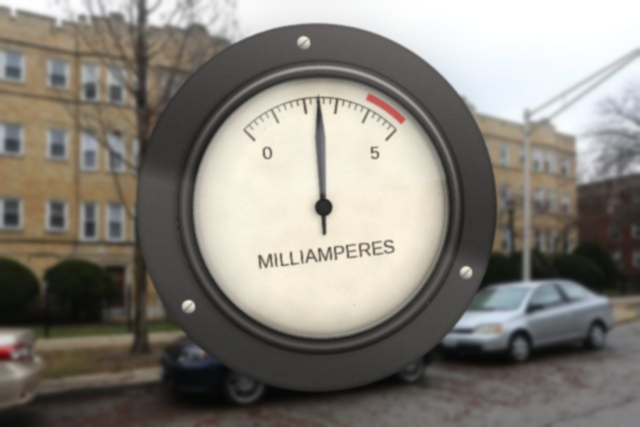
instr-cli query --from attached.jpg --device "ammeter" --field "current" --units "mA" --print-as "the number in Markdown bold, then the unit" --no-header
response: **2.4** mA
